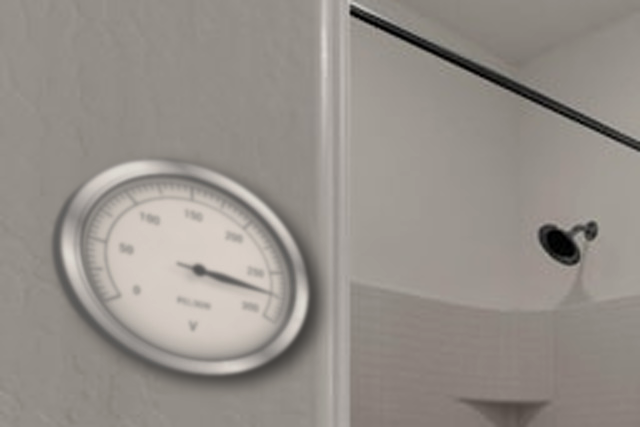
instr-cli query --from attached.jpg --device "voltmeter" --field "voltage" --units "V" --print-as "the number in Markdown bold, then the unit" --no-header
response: **275** V
